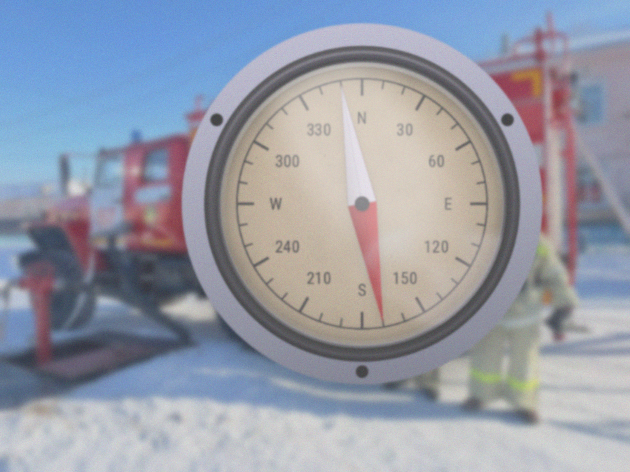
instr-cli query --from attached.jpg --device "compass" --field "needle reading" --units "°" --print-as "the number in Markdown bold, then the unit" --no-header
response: **170** °
